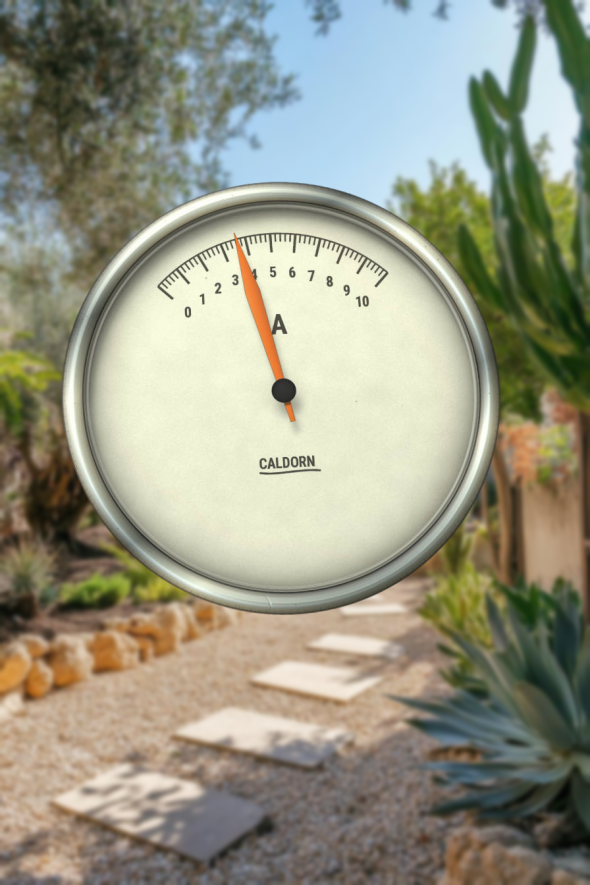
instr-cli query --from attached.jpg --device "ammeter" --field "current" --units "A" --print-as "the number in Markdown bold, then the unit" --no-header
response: **3.6** A
